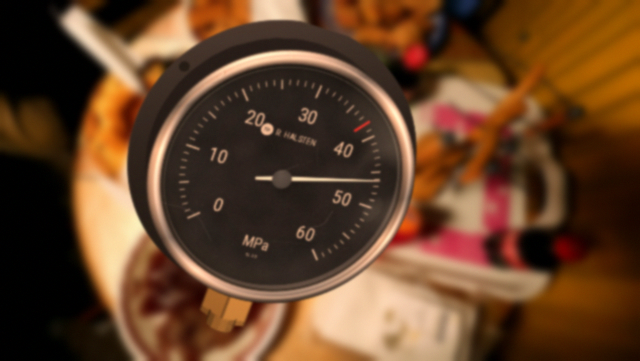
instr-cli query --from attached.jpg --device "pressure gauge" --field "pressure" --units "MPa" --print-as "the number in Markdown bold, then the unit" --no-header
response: **46** MPa
